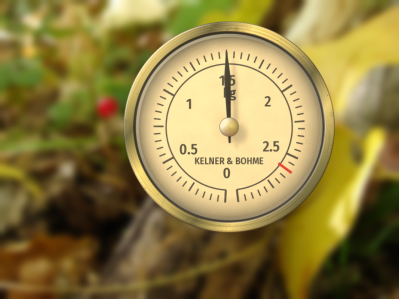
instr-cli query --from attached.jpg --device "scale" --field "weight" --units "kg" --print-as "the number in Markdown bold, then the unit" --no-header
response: **1.5** kg
